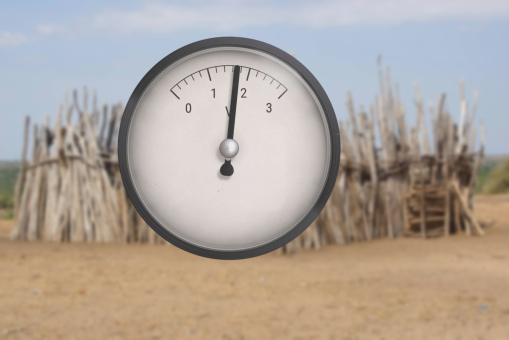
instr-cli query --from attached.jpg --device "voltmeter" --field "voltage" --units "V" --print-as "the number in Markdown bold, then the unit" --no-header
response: **1.7** V
